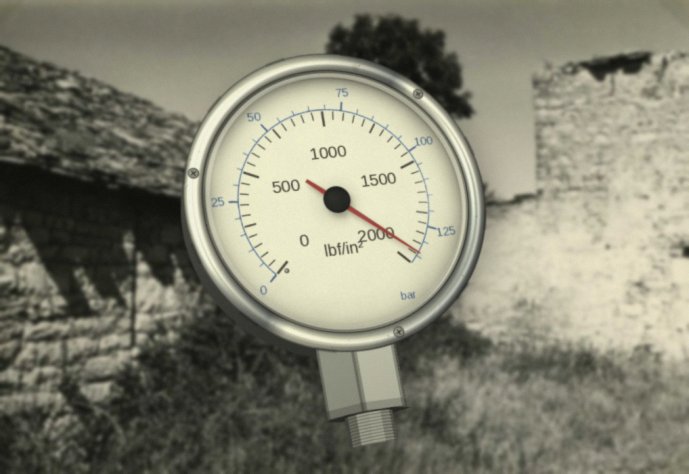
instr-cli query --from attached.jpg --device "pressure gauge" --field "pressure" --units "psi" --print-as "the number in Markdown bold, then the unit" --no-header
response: **1950** psi
